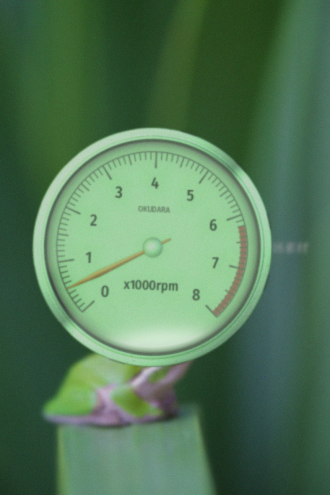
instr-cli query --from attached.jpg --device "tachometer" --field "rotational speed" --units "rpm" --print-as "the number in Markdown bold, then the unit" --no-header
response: **500** rpm
